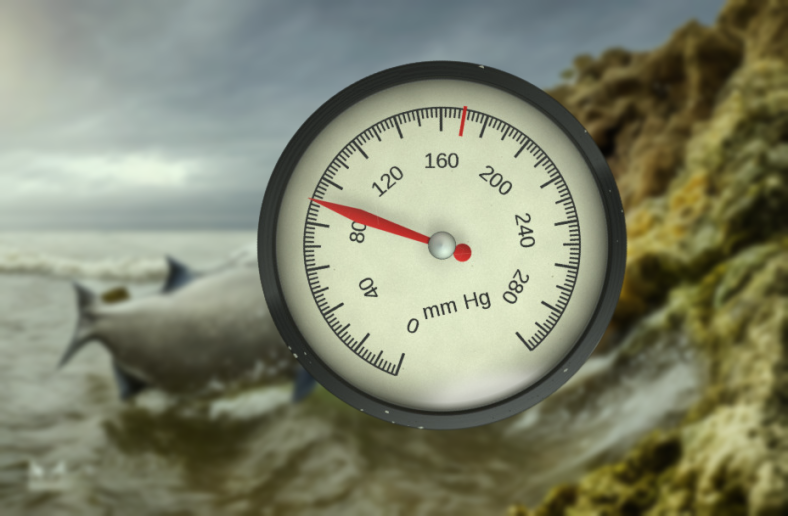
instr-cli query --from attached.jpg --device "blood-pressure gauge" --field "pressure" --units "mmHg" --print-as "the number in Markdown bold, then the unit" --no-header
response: **90** mmHg
